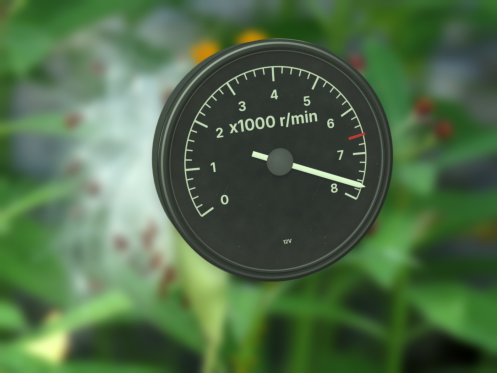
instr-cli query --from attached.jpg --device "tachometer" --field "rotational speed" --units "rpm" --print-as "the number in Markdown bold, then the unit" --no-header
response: **7700** rpm
